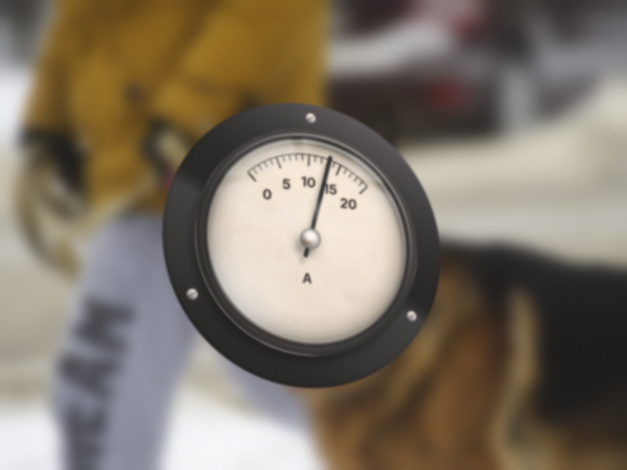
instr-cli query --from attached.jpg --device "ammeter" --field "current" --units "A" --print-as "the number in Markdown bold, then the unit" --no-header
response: **13** A
